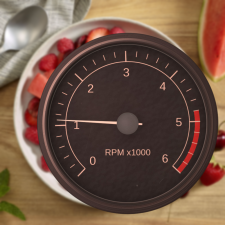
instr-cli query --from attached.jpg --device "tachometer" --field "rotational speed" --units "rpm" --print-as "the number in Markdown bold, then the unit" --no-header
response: **1100** rpm
